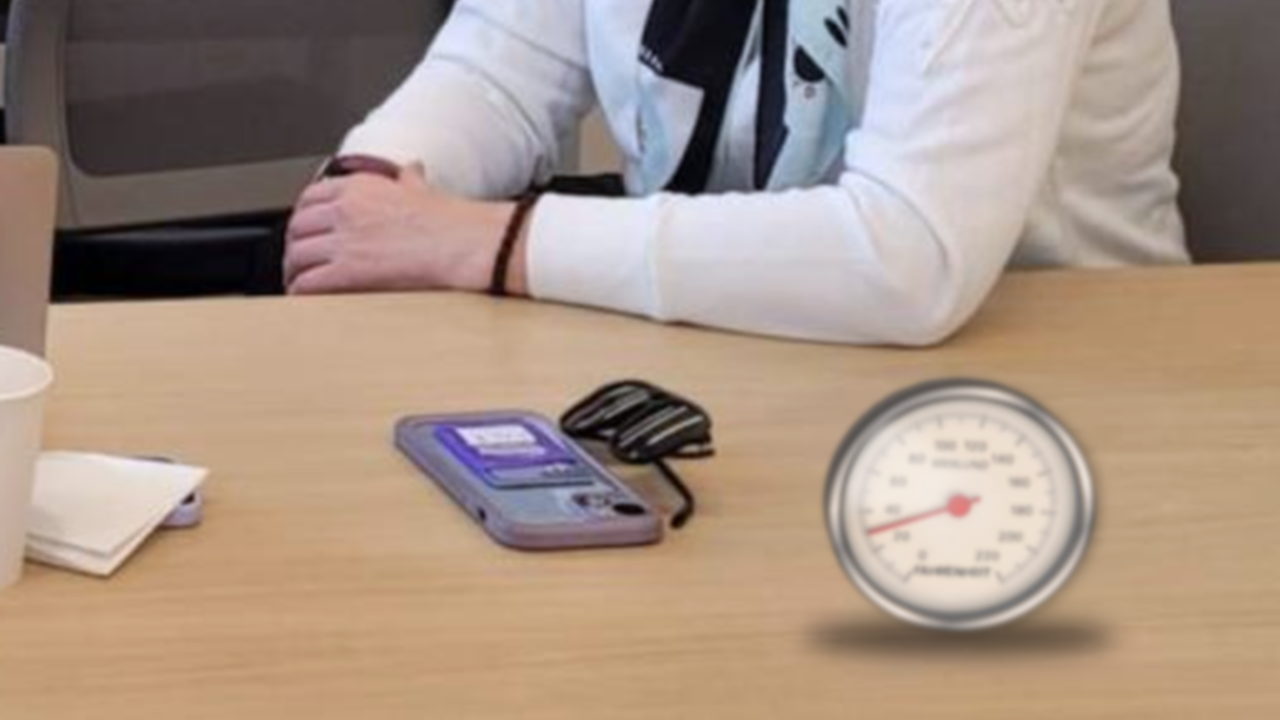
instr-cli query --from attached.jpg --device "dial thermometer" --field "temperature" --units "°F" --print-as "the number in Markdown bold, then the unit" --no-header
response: **30** °F
